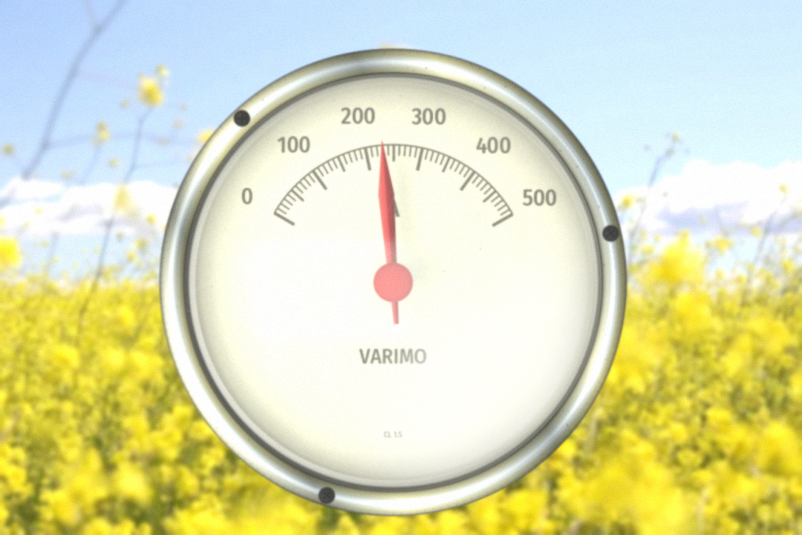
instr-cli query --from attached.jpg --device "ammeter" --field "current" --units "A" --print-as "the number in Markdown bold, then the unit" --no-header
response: **230** A
